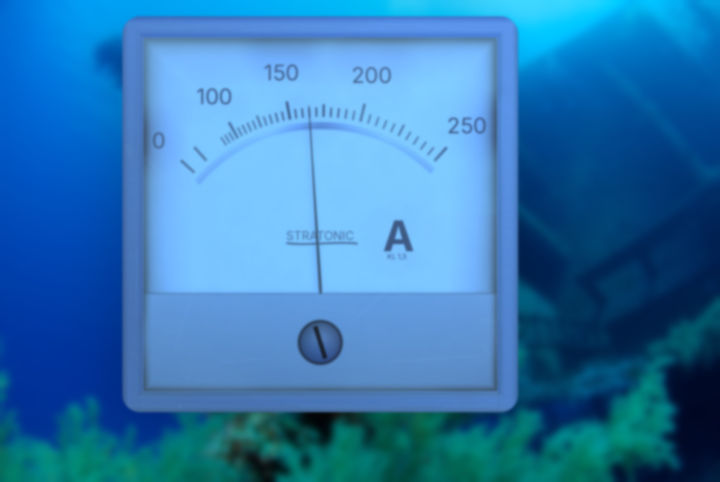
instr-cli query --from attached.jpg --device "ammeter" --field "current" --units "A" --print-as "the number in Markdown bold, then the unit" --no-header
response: **165** A
